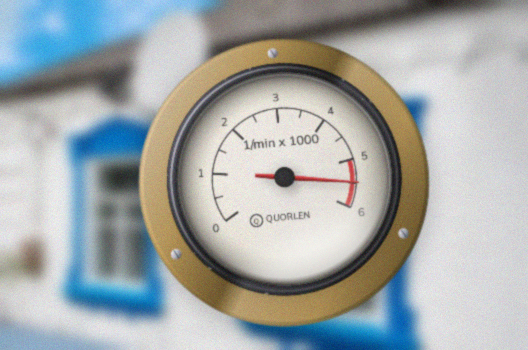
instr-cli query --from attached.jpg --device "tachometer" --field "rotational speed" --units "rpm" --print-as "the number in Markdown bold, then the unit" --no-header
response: **5500** rpm
